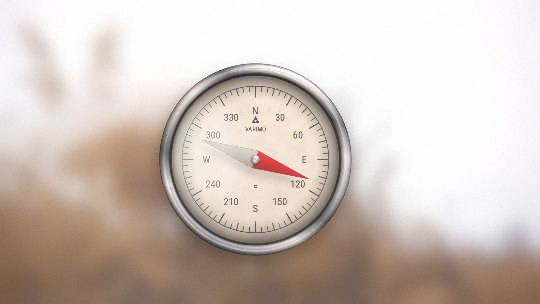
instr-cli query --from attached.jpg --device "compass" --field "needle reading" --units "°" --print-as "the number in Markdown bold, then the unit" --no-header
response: **110** °
